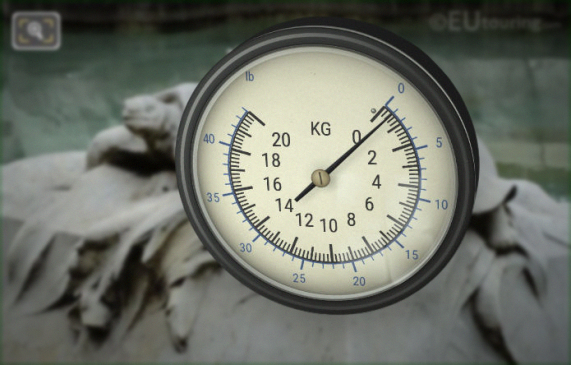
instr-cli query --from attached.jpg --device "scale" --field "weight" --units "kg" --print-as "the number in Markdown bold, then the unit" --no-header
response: **0.4** kg
